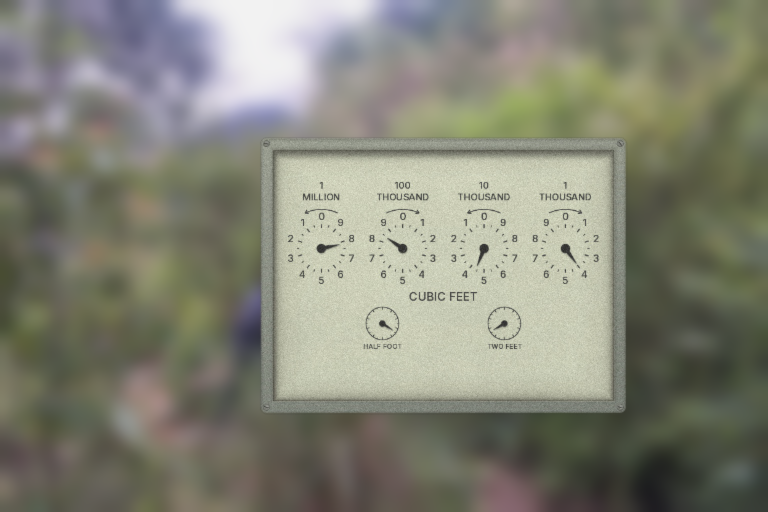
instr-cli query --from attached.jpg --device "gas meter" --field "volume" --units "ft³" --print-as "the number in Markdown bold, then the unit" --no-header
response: **784400** ft³
